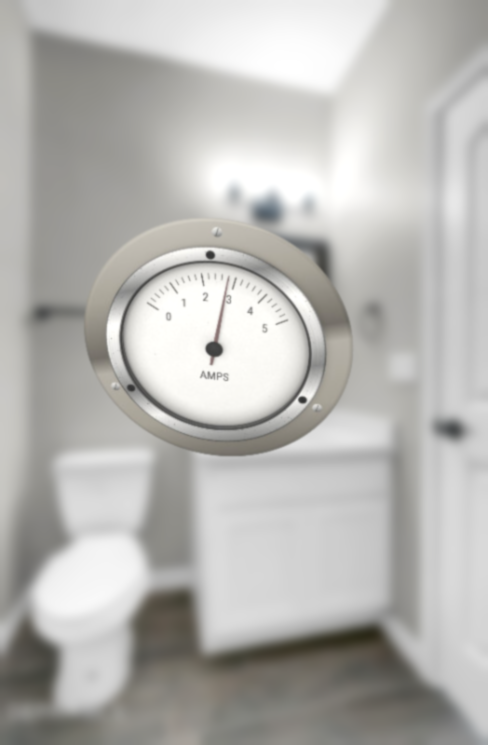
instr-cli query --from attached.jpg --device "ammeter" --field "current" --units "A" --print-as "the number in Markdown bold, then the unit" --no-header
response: **2.8** A
